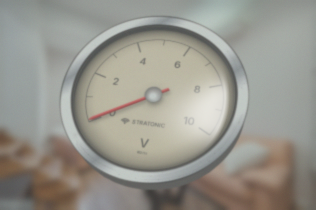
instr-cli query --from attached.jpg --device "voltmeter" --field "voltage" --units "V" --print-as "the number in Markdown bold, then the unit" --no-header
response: **0** V
